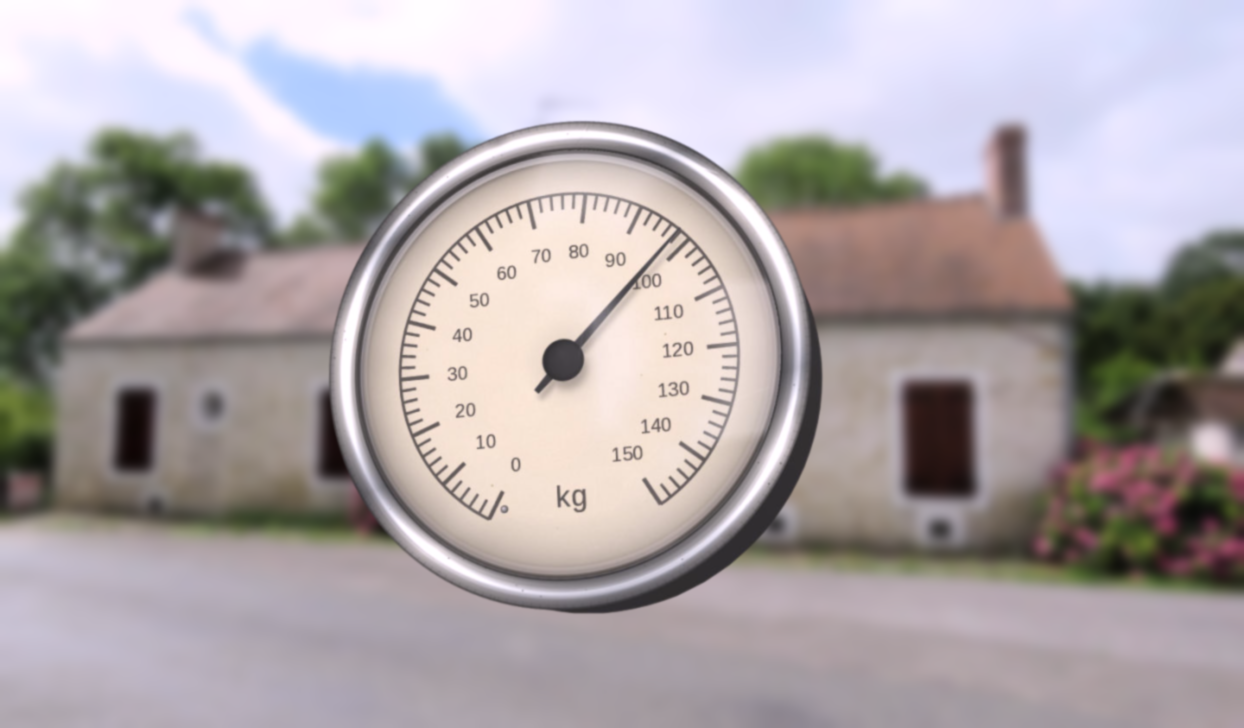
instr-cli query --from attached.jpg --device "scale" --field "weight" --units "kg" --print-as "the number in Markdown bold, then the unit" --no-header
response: **98** kg
